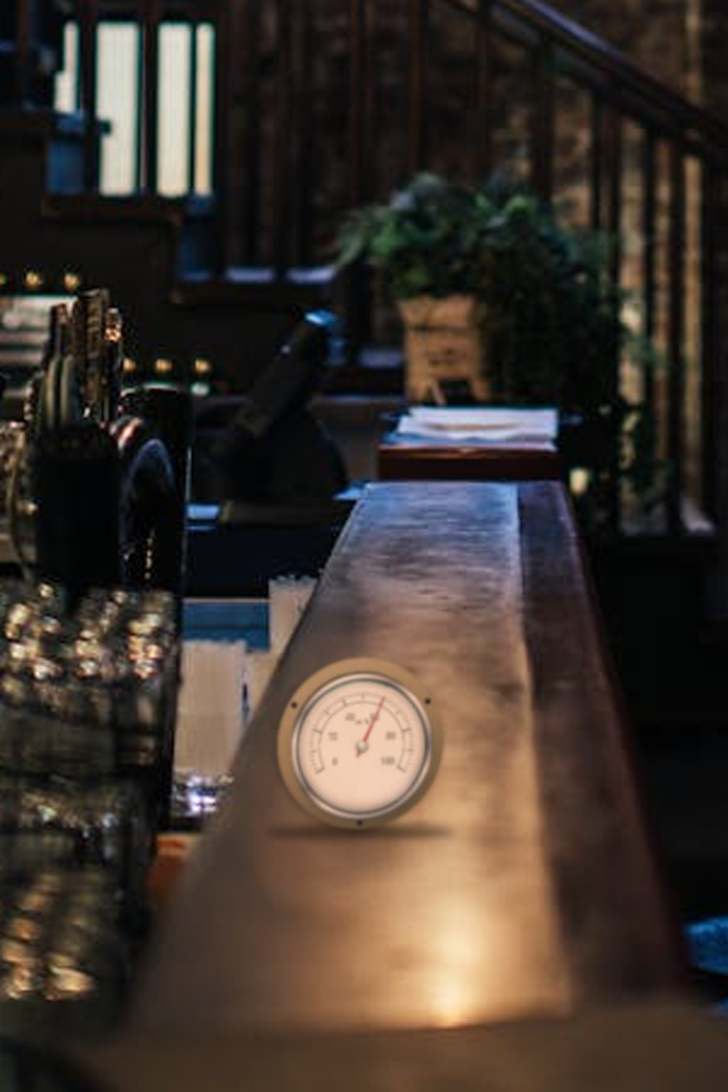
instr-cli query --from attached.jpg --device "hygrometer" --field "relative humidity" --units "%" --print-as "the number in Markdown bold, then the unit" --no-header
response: **60** %
